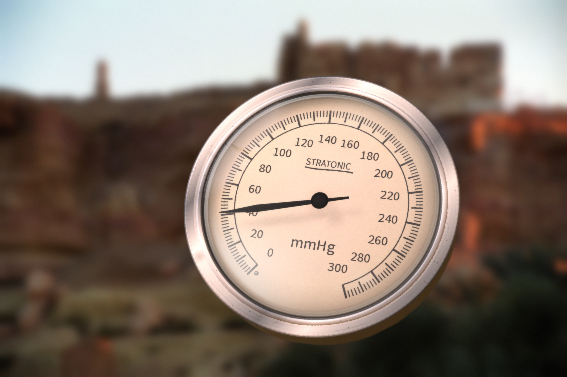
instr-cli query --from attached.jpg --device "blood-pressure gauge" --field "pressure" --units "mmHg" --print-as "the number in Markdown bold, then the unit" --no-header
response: **40** mmHg
